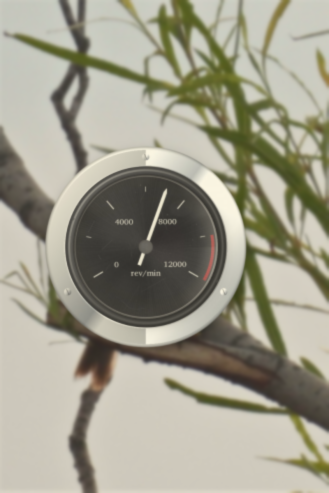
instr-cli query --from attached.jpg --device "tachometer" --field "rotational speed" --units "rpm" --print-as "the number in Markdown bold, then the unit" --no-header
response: **7000** rpm
